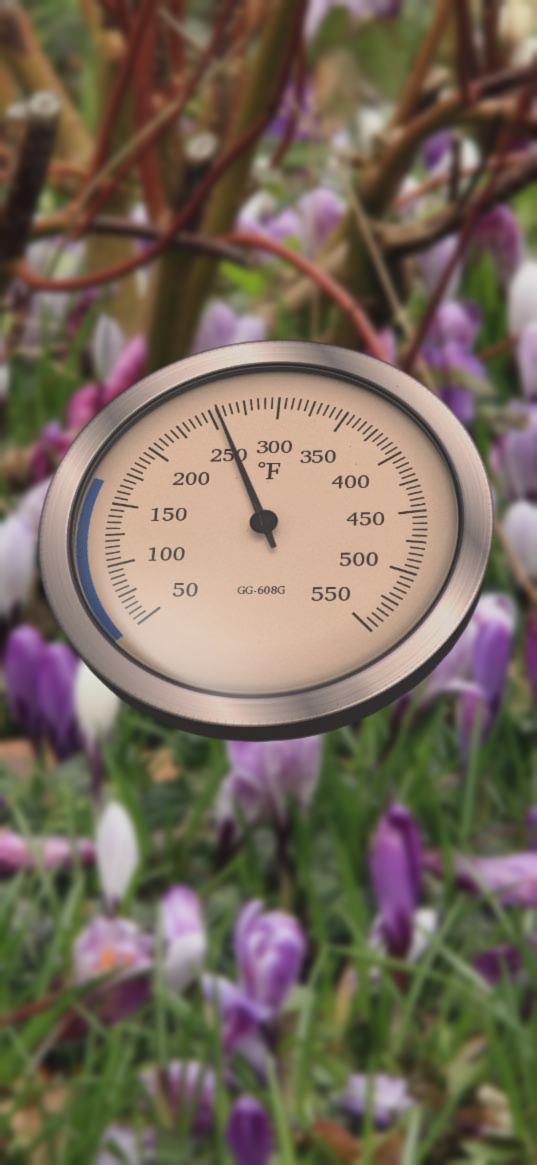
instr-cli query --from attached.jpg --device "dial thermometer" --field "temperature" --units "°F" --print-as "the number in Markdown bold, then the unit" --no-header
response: **255** °F
